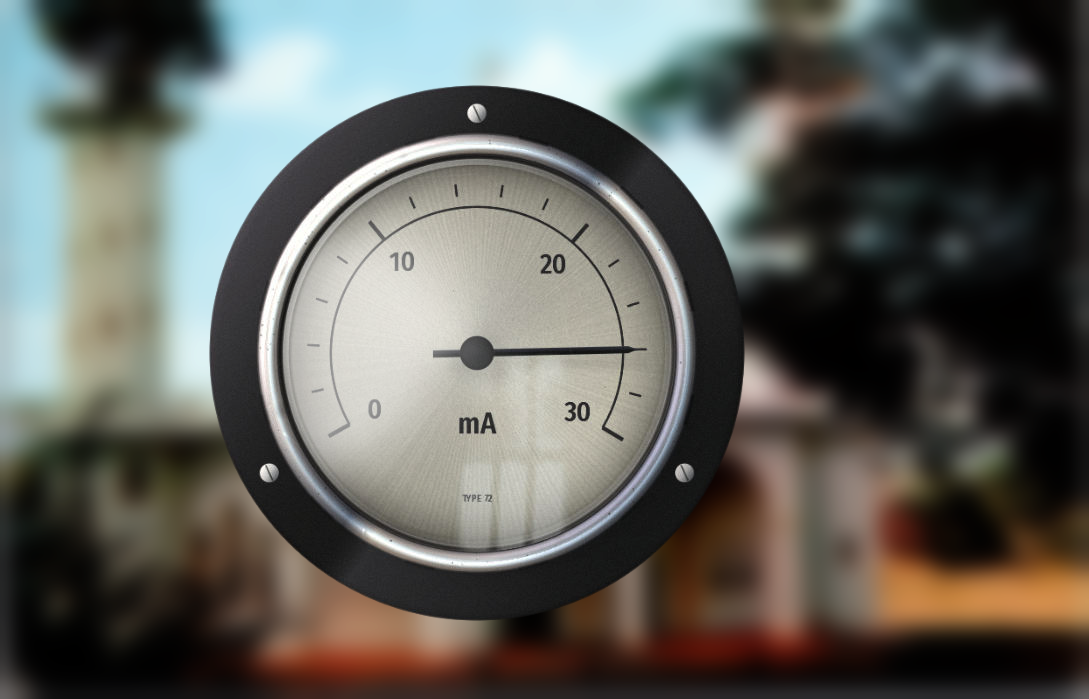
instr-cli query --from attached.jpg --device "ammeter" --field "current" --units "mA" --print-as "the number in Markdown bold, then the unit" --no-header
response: **26** mA
